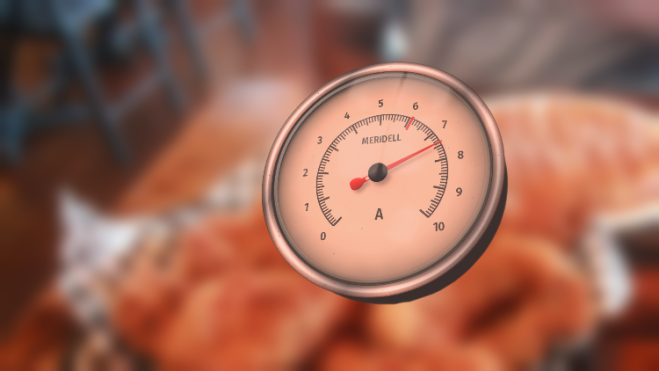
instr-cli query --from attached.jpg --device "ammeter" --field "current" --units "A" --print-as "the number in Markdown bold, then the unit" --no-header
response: **7.5** A
